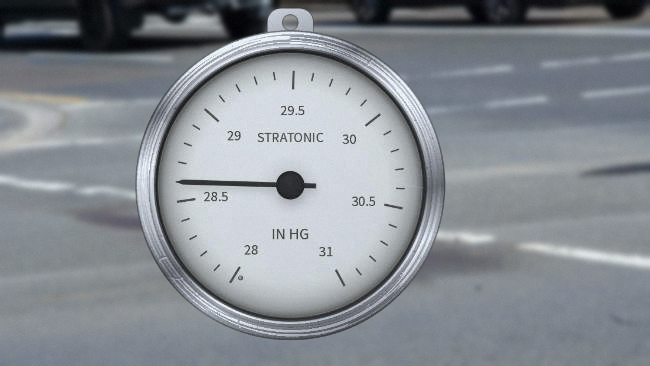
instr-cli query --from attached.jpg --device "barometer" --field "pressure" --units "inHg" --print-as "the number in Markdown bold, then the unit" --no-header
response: **28.6** inHg
